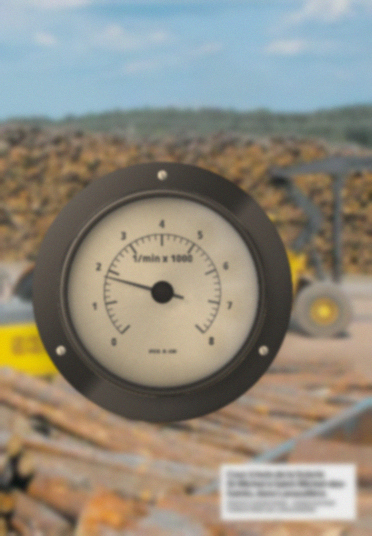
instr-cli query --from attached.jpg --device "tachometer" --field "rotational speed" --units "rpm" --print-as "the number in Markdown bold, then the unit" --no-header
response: **1800** rpm
